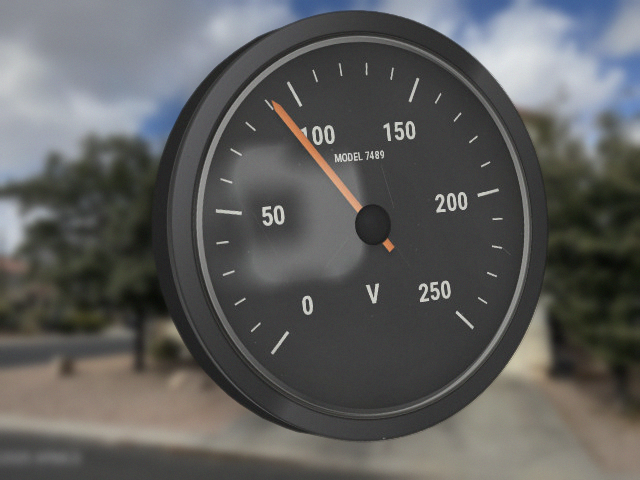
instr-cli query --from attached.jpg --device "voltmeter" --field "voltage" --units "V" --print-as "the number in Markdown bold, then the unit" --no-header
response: **90** V
